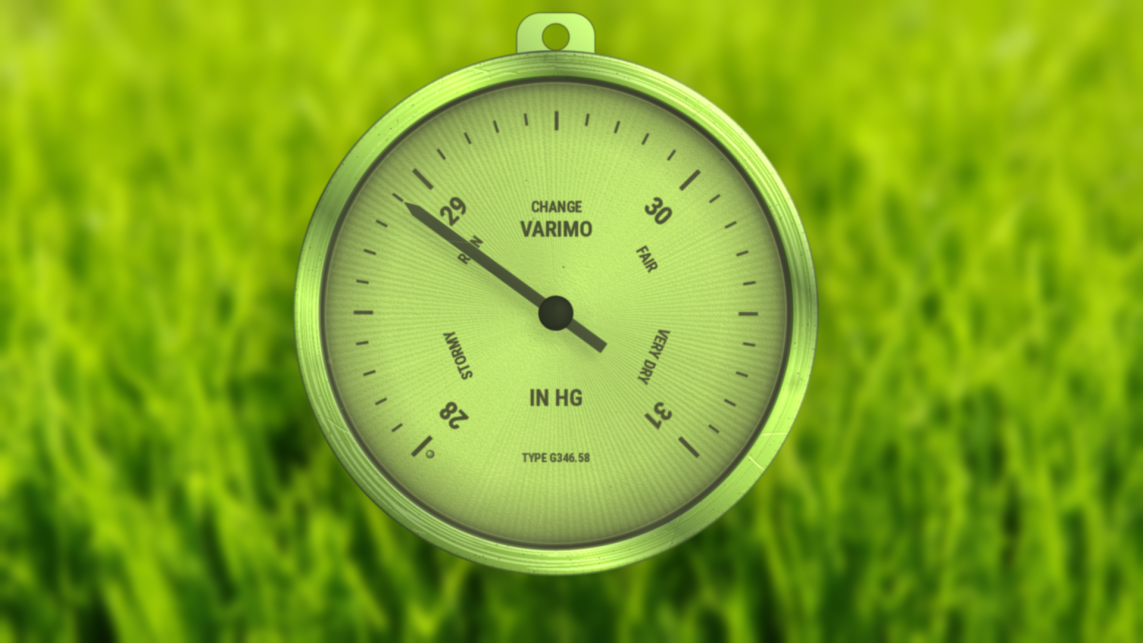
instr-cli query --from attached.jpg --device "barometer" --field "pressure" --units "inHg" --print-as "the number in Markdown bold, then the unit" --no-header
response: **28.9** inHg
